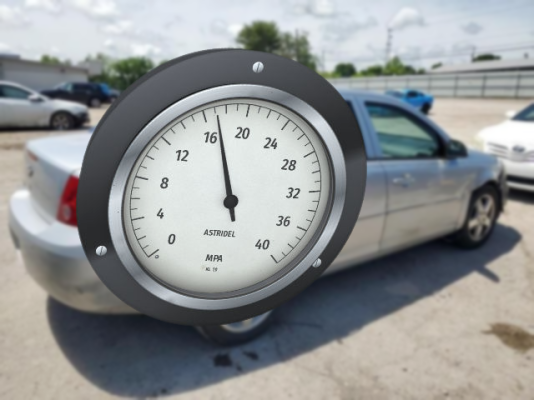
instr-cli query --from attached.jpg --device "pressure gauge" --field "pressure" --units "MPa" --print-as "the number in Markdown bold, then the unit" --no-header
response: **17** MPa
